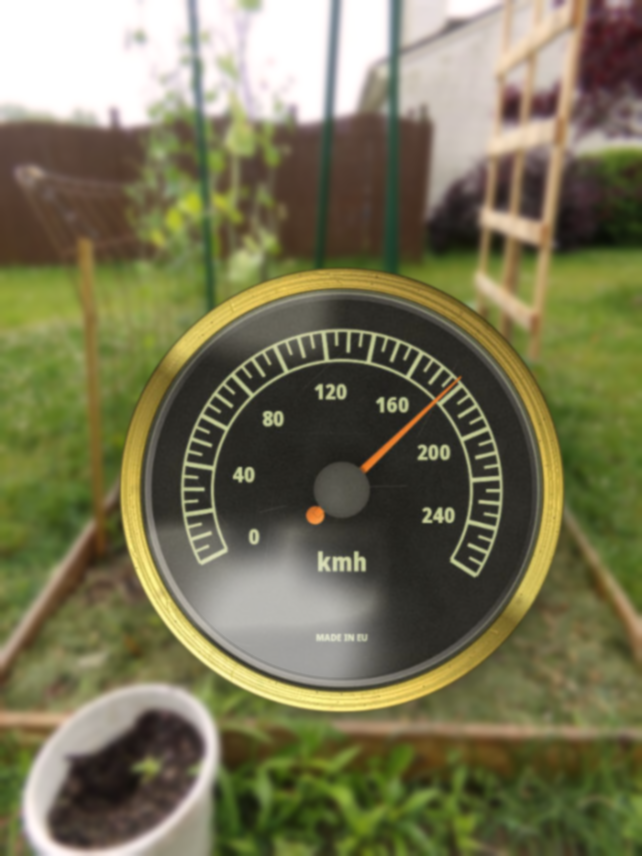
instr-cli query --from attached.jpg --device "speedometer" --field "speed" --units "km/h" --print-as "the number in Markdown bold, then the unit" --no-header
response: **177.5** km/h
